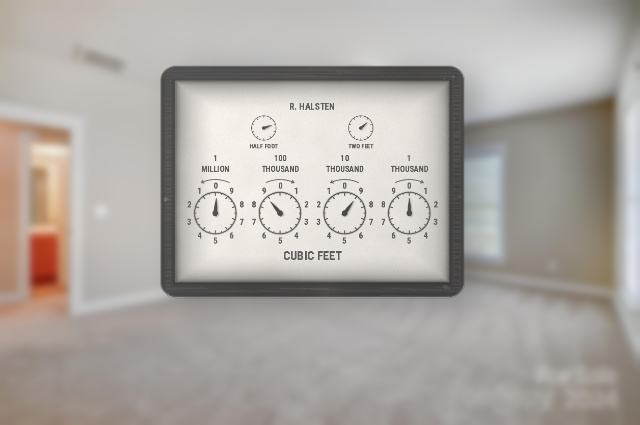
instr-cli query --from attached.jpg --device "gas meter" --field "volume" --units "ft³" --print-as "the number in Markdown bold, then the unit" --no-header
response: **989000** ft³
